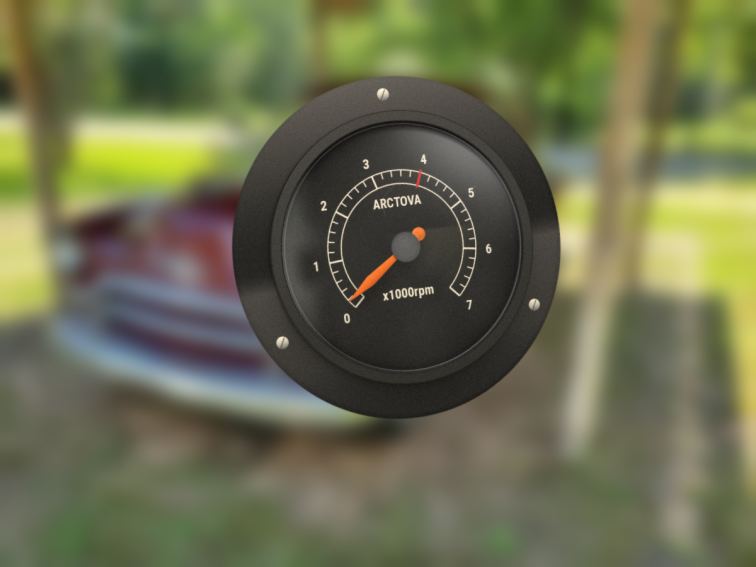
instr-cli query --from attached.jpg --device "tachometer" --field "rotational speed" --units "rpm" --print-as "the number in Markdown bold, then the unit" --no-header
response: **200** rpm
